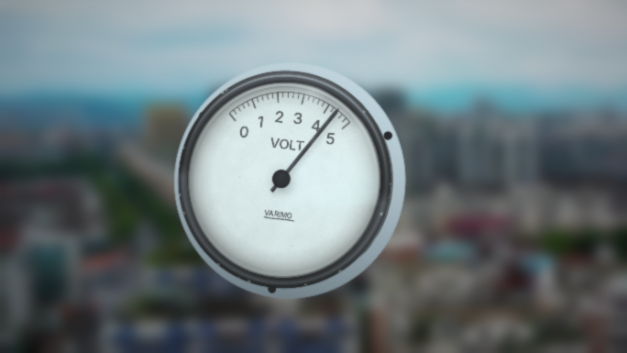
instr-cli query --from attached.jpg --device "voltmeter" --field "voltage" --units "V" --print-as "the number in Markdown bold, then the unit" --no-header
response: **4.4** V
